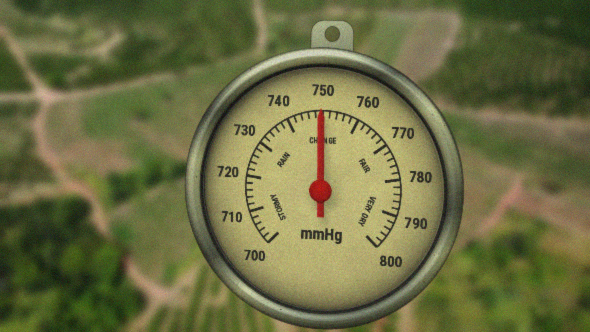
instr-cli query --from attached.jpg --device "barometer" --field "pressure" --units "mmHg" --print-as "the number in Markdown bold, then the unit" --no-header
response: **750** mmHg
